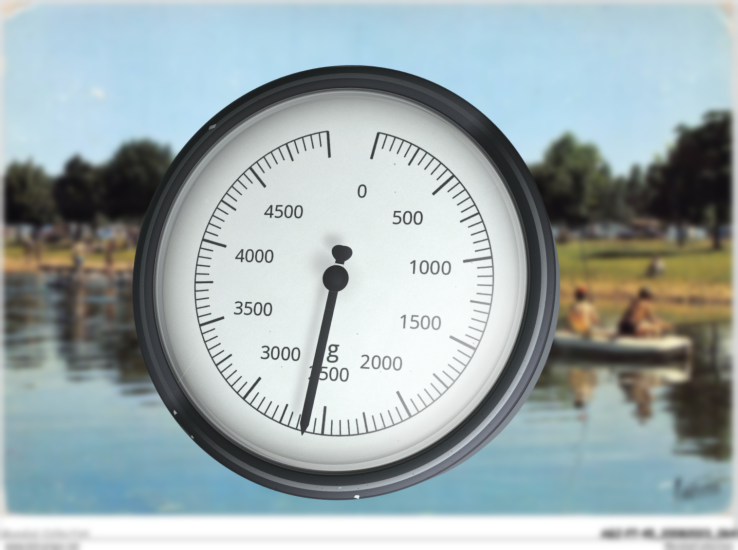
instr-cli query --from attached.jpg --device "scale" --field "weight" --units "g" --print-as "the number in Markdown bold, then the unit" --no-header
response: **2600** g
